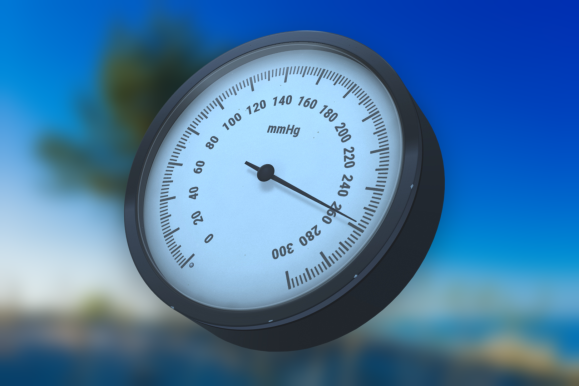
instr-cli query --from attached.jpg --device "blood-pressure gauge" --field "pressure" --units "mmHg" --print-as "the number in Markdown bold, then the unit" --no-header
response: **258** mmHg
